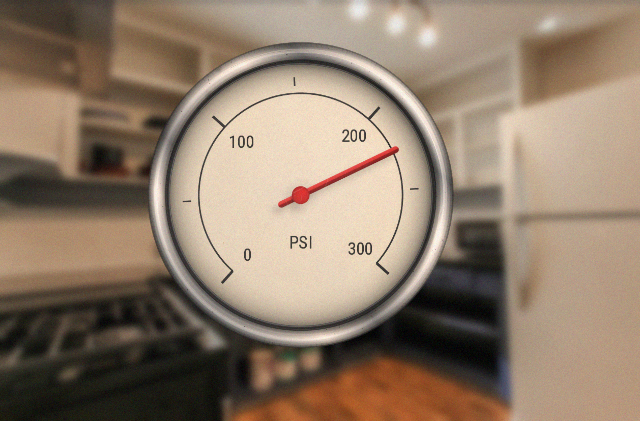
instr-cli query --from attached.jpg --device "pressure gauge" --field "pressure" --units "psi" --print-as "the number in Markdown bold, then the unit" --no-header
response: **225** psi
